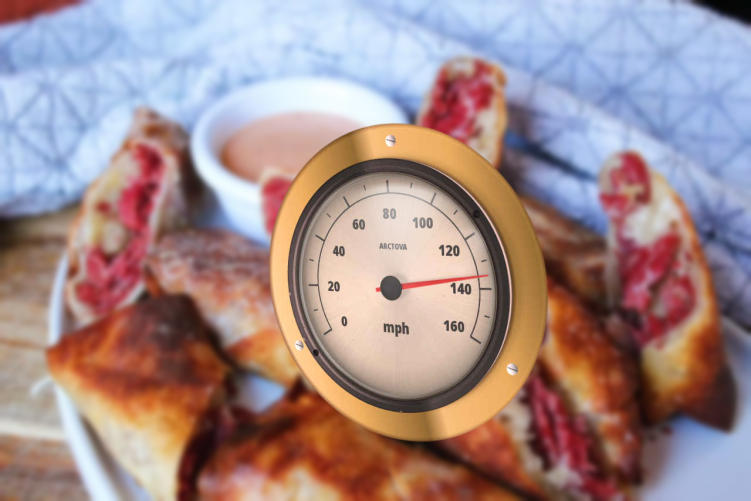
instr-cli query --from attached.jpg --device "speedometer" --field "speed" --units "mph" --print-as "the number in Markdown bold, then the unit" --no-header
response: **135** mph
